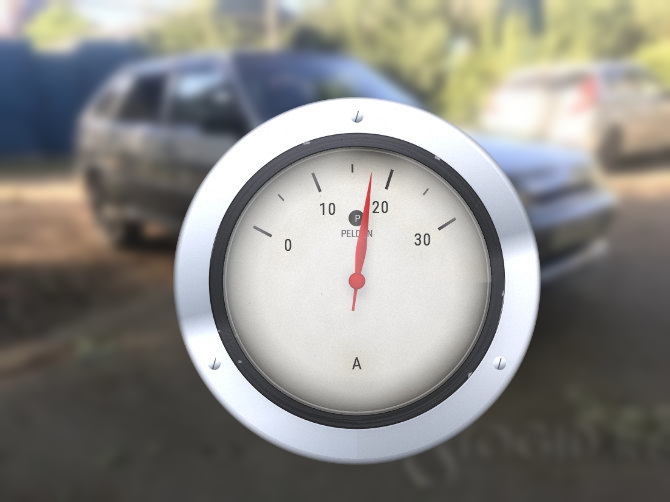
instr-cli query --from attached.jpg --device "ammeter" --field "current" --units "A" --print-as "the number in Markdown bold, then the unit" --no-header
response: **17.5** A
